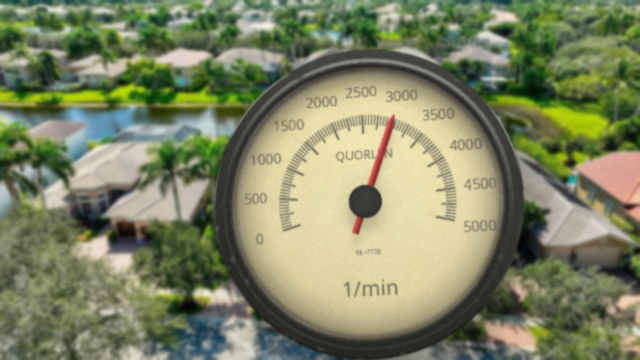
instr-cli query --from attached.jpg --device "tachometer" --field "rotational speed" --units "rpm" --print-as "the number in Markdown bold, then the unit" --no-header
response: **3000** rpm
